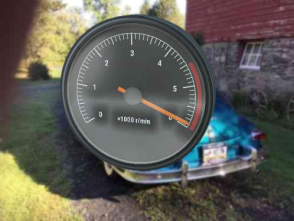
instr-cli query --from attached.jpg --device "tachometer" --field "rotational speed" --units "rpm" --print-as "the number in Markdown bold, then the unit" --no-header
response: **5900** rpm
